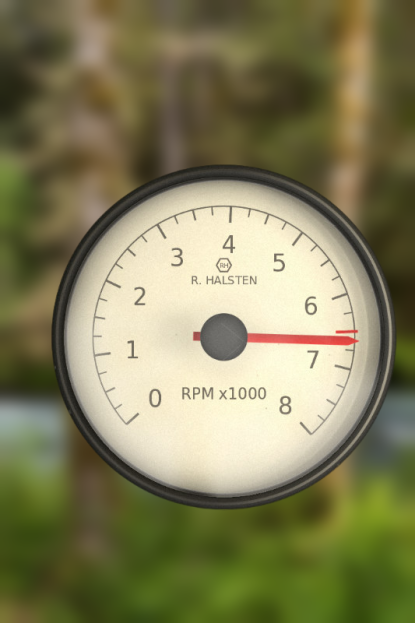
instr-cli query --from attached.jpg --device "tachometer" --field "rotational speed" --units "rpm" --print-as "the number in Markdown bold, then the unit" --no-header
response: **6625** rpm
